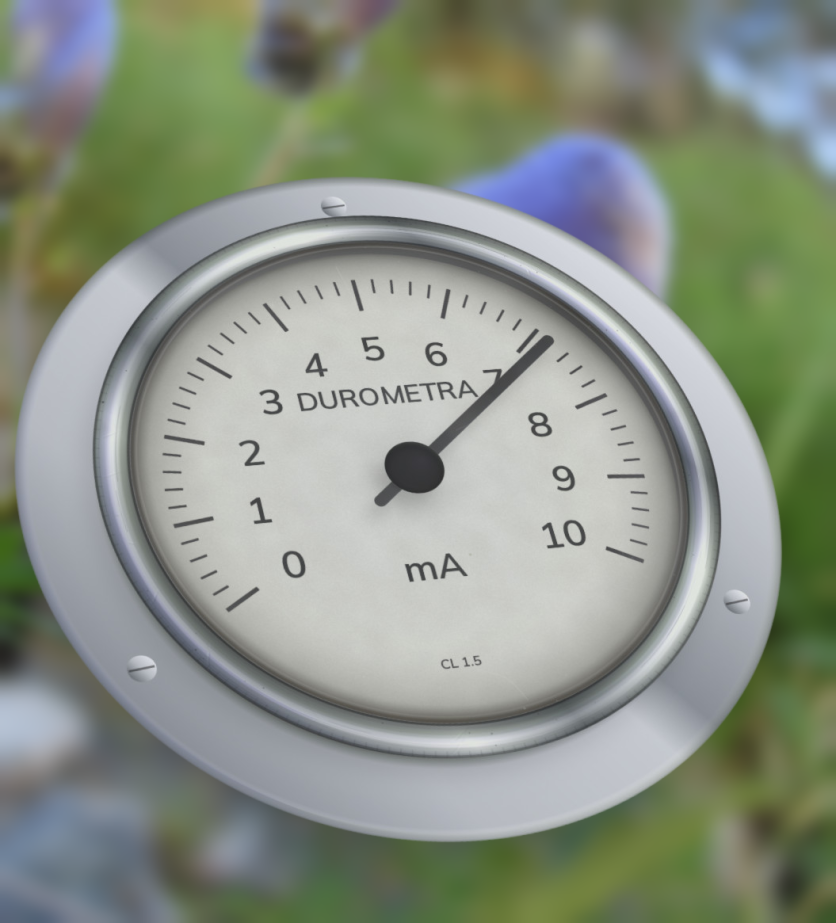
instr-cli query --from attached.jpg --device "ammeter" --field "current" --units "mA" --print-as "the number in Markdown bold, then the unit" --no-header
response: **7.2** mA
